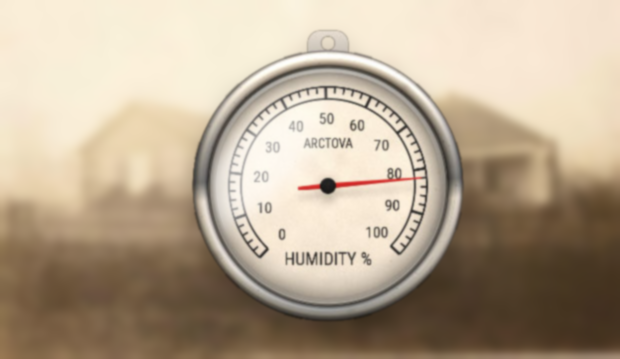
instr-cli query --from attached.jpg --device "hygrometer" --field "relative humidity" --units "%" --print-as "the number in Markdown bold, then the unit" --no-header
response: **82** %
